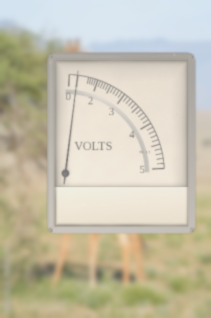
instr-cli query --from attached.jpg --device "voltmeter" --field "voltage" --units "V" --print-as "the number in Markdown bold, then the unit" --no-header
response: **1** V
